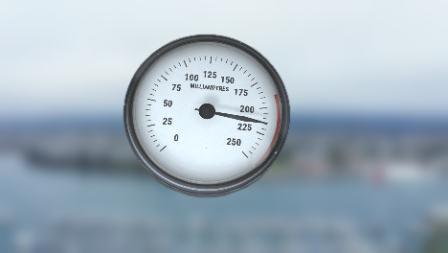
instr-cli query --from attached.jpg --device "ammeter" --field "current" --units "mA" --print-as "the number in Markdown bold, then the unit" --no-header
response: **215** mA
